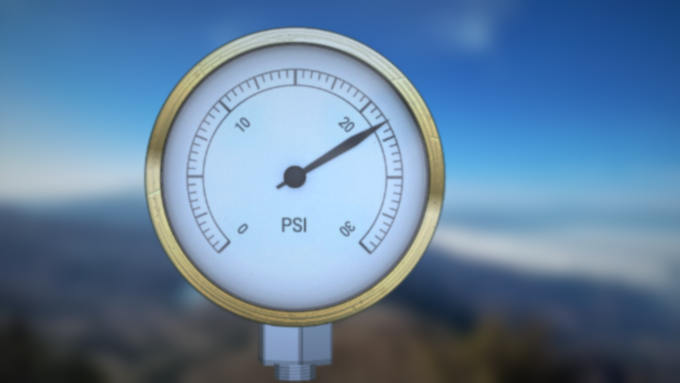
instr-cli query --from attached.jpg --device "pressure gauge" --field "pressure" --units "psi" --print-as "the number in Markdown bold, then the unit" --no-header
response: **21.5** psi
